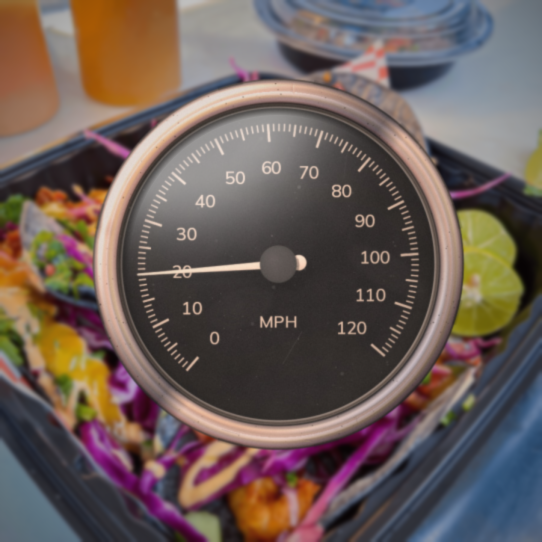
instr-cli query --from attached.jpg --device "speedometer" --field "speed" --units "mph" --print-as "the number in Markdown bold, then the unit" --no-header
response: **20** mph
